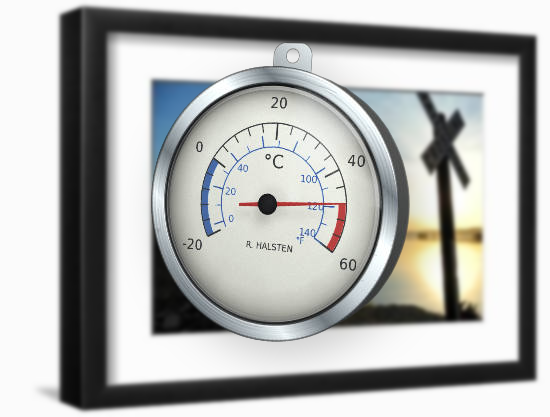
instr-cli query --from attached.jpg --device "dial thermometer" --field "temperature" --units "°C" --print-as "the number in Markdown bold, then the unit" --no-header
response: **48** °C
